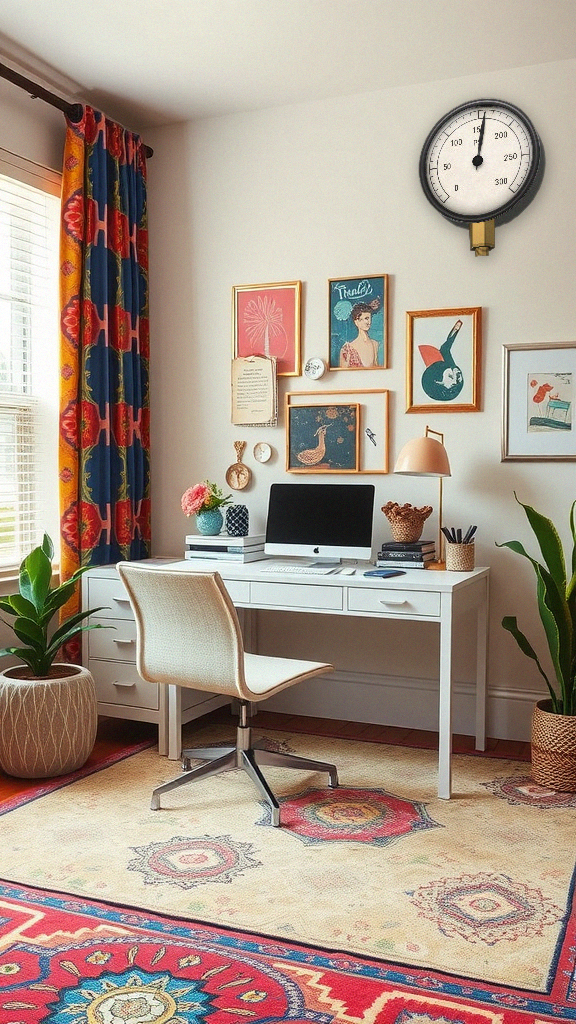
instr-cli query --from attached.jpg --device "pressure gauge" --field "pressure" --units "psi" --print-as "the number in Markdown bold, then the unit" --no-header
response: **160** psi
